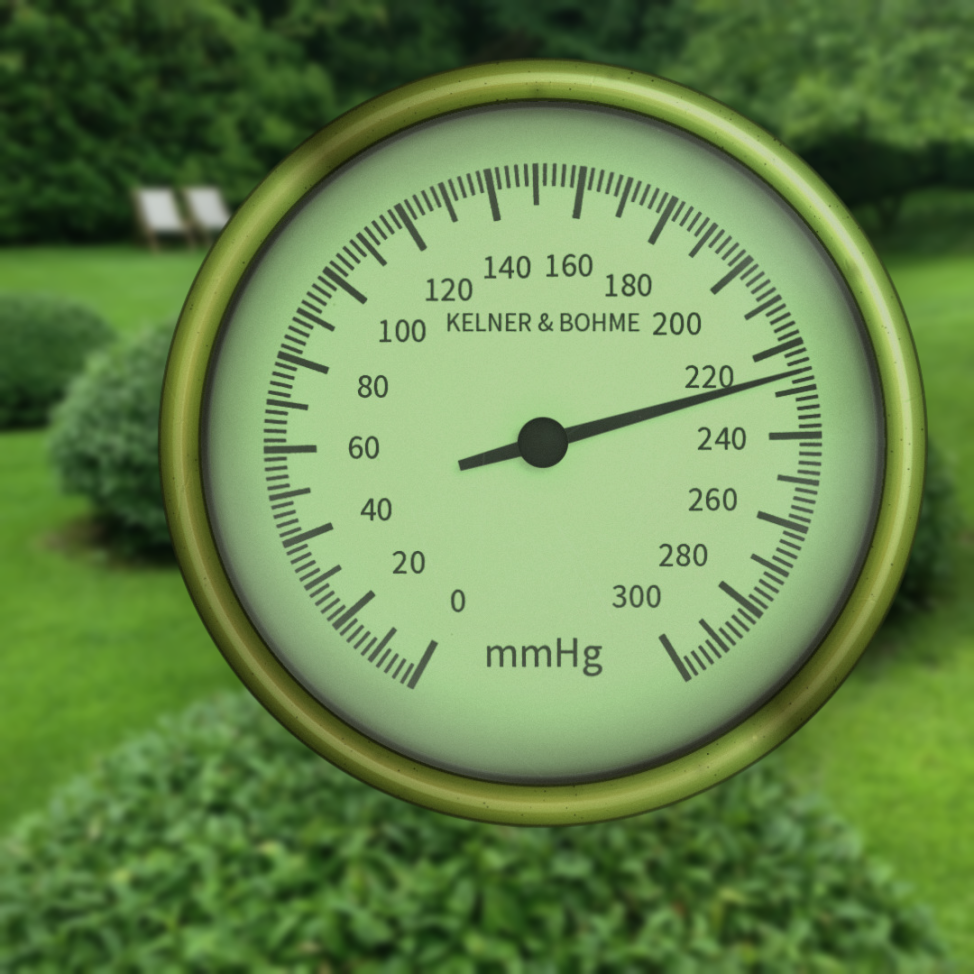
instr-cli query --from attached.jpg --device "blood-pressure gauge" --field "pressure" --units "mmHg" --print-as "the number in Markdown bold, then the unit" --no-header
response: **226** mmHg
